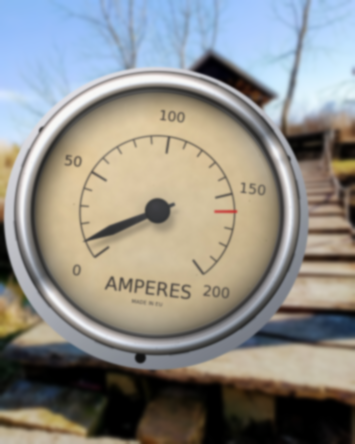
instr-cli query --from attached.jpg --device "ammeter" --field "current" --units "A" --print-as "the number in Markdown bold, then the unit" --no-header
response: **10** A
